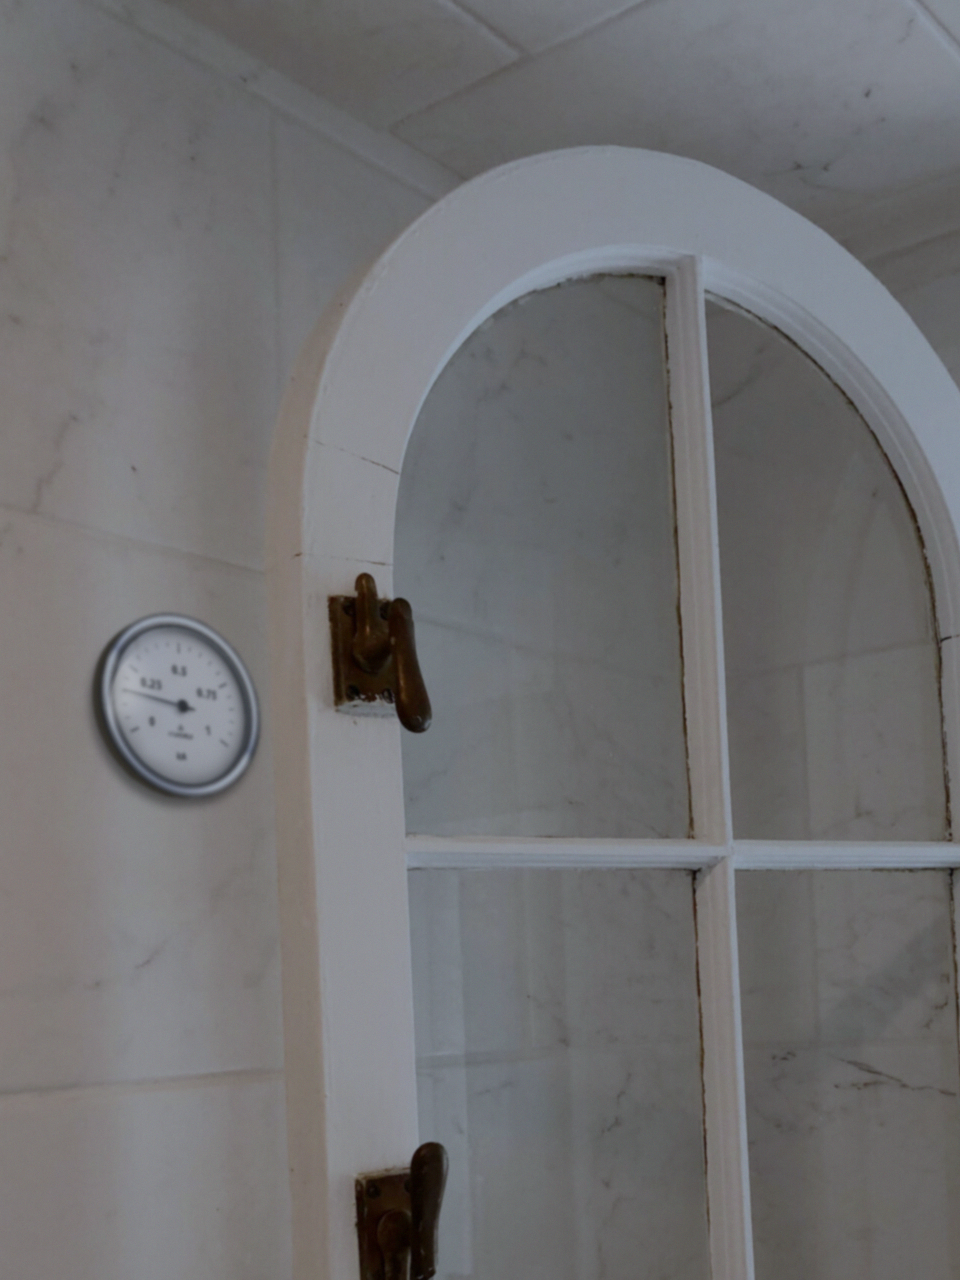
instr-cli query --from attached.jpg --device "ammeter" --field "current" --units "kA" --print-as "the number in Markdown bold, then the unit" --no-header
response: **0.15** kA
